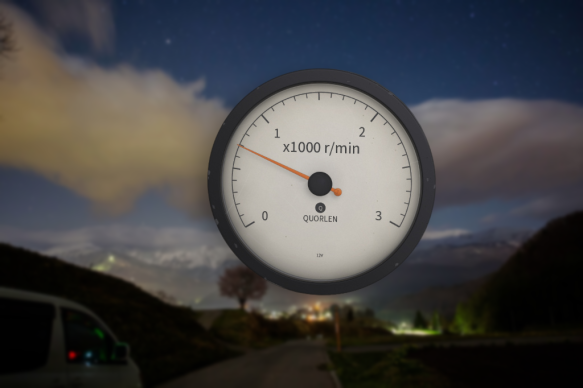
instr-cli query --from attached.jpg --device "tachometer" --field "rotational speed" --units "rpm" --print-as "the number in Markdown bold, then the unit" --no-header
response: **700** rpm
